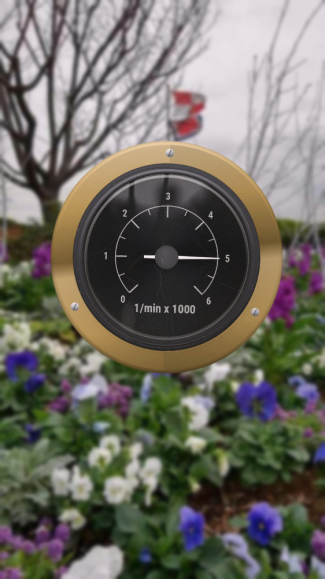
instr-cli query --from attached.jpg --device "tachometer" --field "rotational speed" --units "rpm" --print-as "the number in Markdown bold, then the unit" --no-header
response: **5000** rpm
